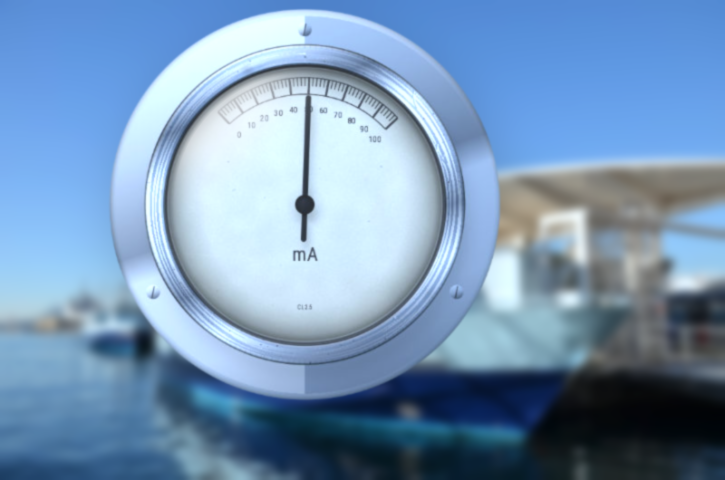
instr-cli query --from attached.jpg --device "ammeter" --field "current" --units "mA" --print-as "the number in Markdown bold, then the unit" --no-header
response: **50** mA
